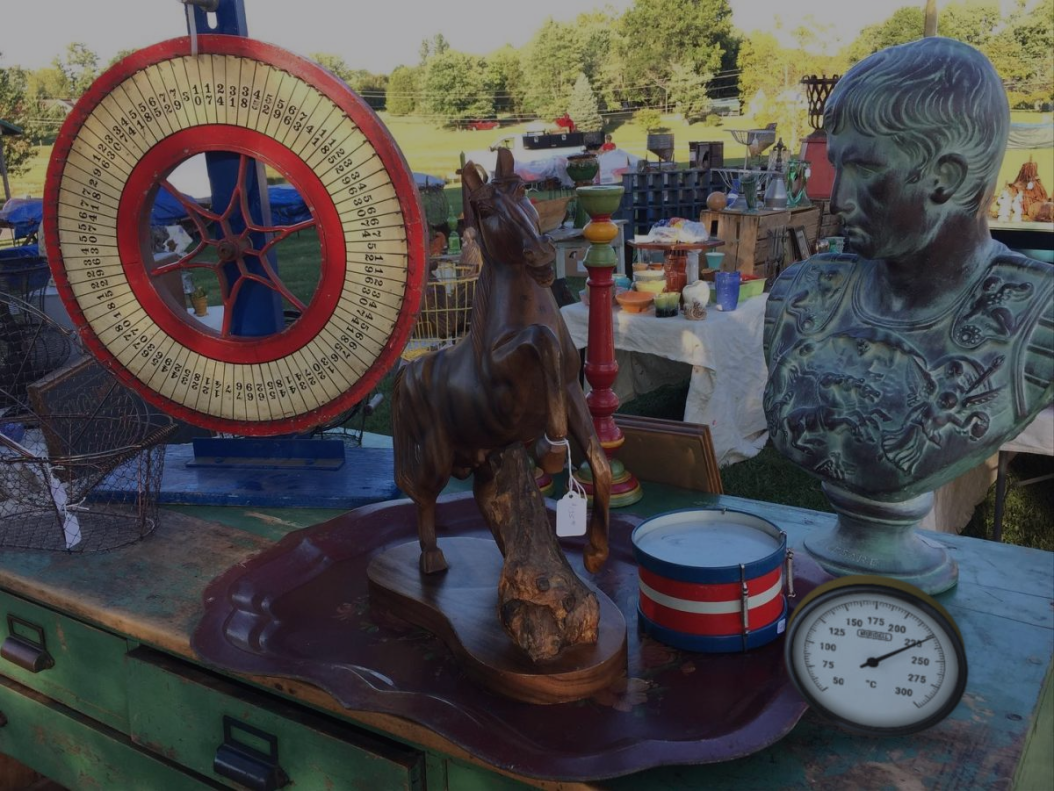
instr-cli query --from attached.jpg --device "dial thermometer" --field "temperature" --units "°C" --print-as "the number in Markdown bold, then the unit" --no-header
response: **225** °C
